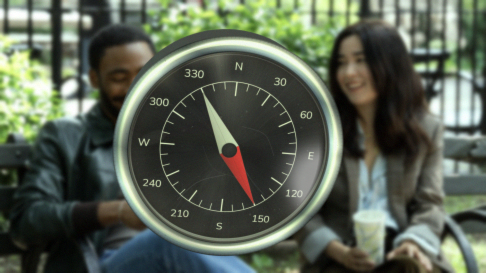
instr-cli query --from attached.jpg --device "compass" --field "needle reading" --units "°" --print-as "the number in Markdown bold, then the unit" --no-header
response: **150** °
